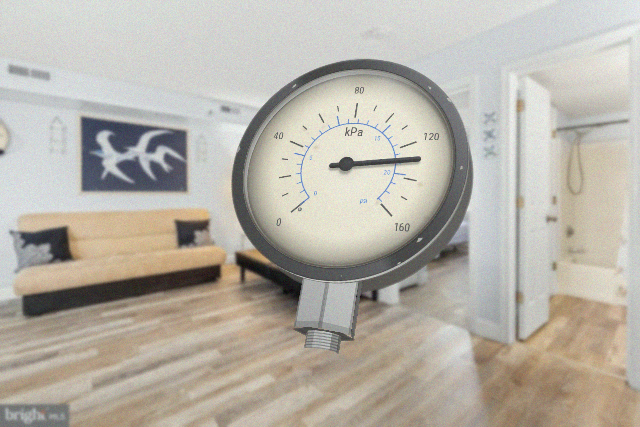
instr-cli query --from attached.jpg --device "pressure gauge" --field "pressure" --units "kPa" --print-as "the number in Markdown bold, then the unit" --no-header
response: **130** kPa
